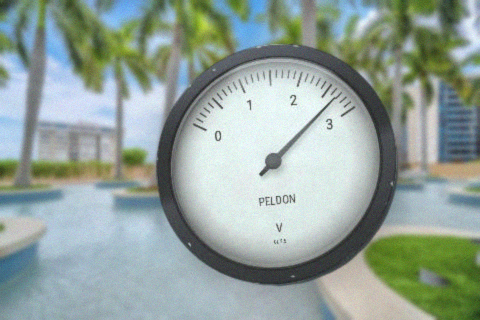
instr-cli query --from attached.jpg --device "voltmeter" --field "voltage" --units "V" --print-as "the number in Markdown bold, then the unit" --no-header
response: **2.7** V
